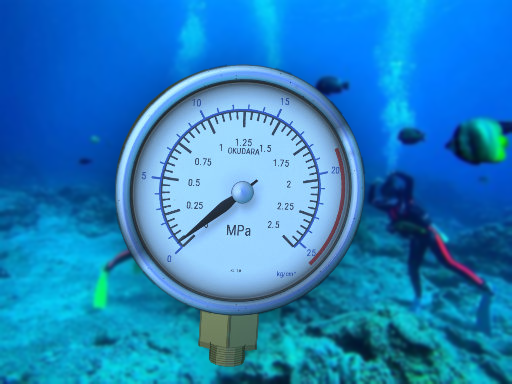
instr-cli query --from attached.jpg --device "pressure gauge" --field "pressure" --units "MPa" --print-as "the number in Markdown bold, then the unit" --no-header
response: **0.05** MPa
